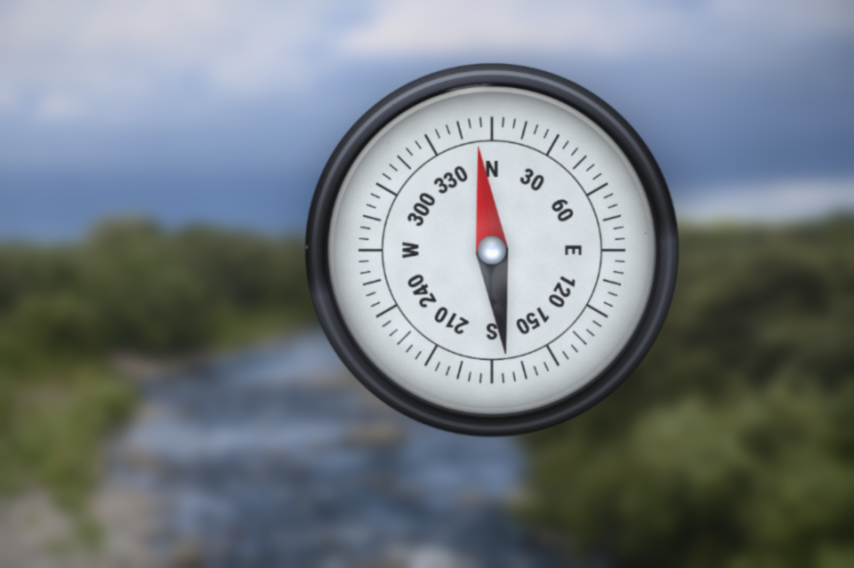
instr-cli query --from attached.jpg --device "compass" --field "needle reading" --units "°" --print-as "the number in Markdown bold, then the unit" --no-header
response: **352.5** °
